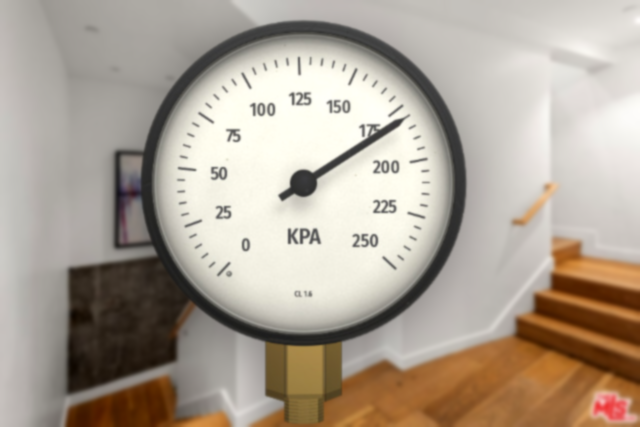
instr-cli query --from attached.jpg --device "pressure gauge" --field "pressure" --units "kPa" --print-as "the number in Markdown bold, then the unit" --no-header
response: **180** kPa
